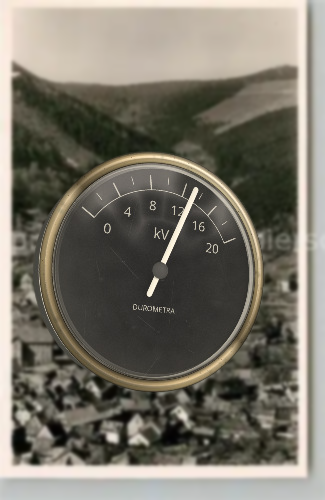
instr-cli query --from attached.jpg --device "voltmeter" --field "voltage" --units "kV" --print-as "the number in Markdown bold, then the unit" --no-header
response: **13** kV
